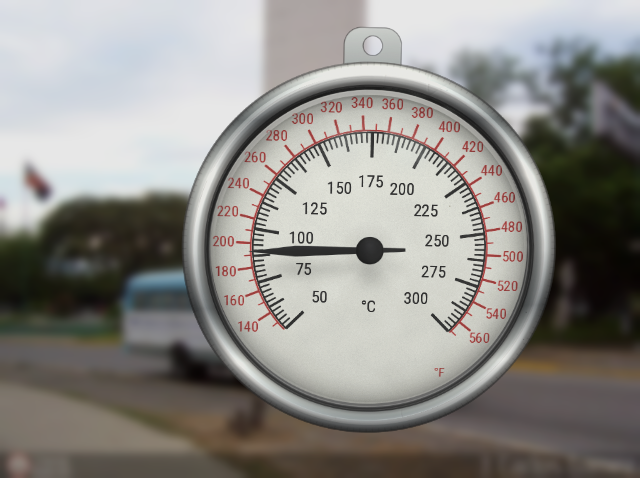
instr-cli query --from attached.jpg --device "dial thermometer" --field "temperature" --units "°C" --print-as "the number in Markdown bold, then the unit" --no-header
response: **90** °C
